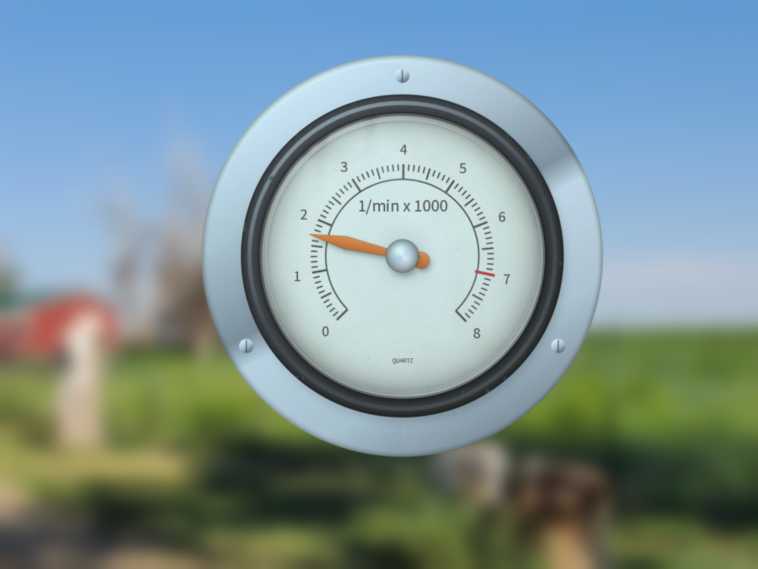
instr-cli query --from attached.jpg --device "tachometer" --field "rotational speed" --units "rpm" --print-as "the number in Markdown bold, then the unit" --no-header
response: **1700** rpm
